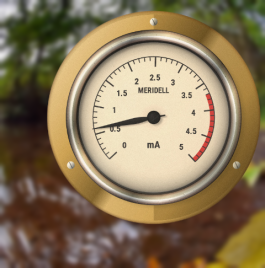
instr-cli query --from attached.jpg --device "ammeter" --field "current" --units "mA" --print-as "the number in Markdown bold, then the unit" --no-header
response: **0.6** mA
